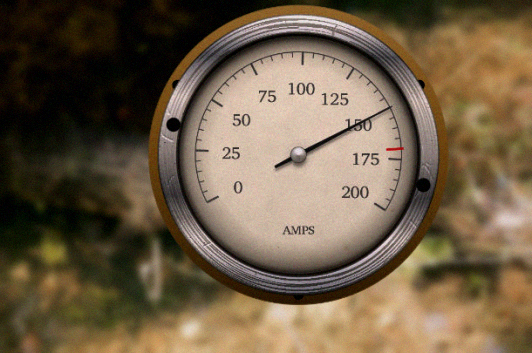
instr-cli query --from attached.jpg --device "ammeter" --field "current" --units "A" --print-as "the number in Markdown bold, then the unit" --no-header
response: **150** A
